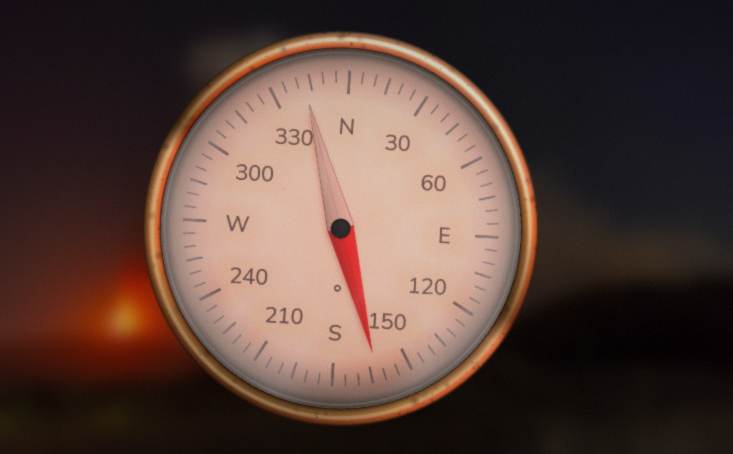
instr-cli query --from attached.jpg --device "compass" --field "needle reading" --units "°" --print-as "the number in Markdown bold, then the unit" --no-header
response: **162.5** °
